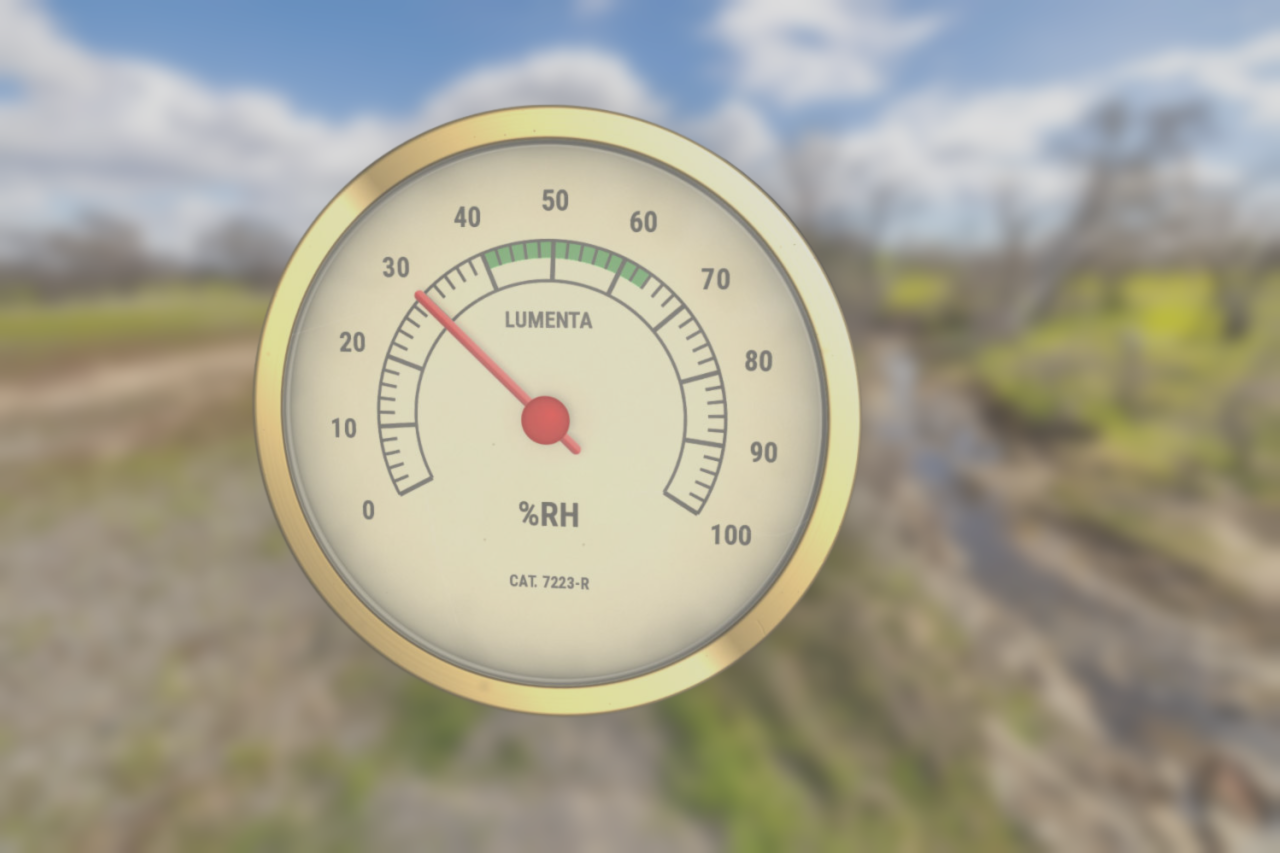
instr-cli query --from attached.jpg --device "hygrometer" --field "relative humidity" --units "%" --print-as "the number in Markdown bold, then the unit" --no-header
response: **30** %
